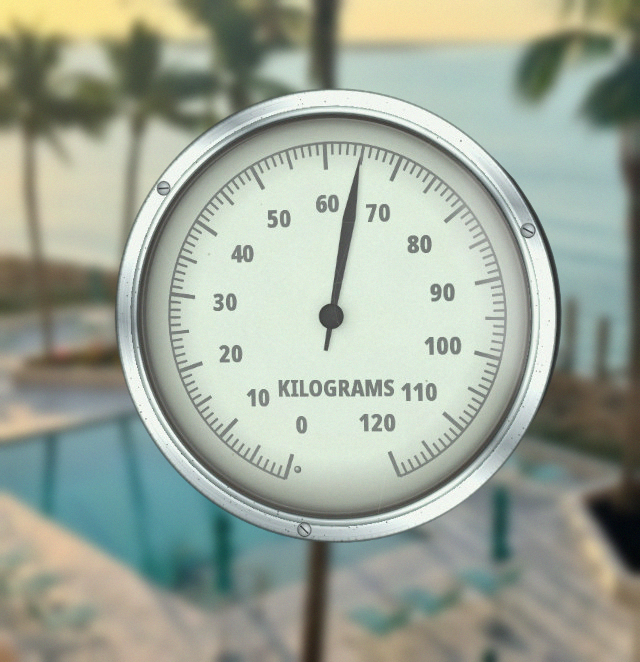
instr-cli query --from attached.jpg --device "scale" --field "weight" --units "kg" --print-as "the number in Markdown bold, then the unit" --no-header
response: **65** kg
